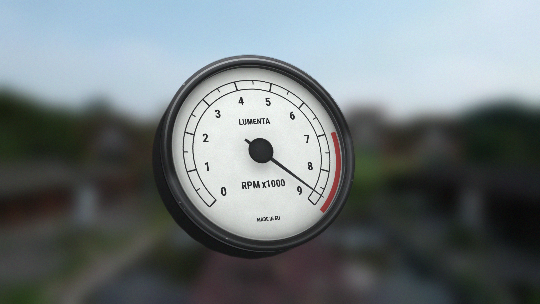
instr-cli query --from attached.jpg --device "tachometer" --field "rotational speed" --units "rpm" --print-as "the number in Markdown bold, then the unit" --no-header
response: **8750** rpm
